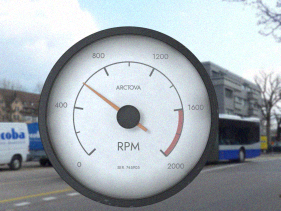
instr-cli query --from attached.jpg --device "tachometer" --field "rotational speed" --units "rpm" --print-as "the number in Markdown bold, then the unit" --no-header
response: **600** rpm
